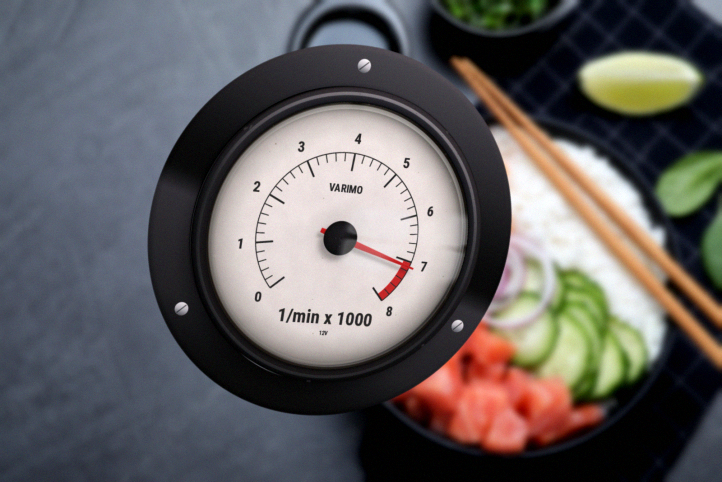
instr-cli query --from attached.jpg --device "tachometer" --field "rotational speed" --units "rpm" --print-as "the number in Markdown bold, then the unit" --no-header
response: **7100** rpm
